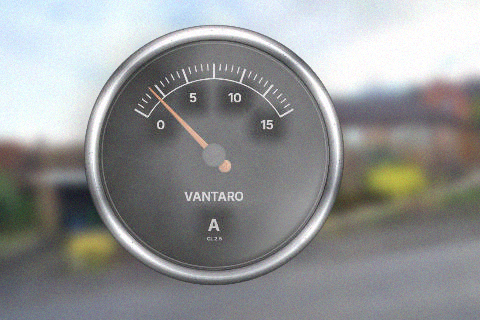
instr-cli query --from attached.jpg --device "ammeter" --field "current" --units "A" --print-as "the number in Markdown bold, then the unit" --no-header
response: **2** A
